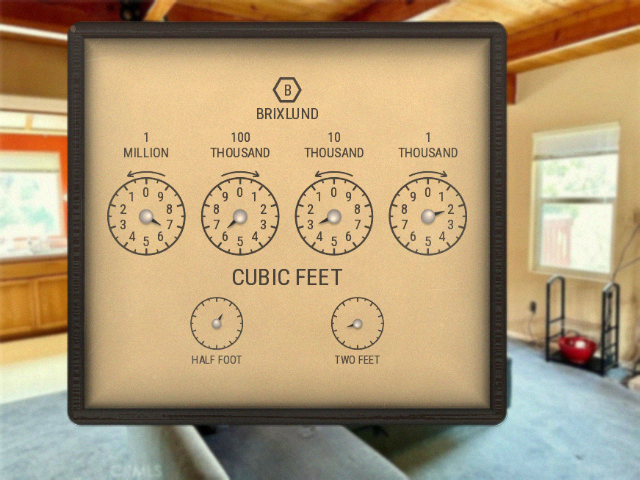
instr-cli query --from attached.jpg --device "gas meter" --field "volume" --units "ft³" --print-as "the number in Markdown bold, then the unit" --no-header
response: **663200** ft³
